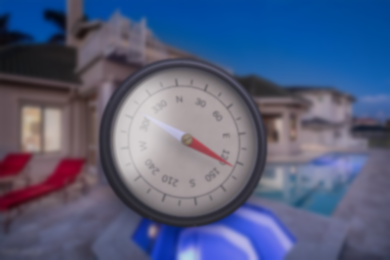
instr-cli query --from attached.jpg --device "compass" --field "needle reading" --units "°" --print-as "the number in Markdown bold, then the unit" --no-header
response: **127.5** °
